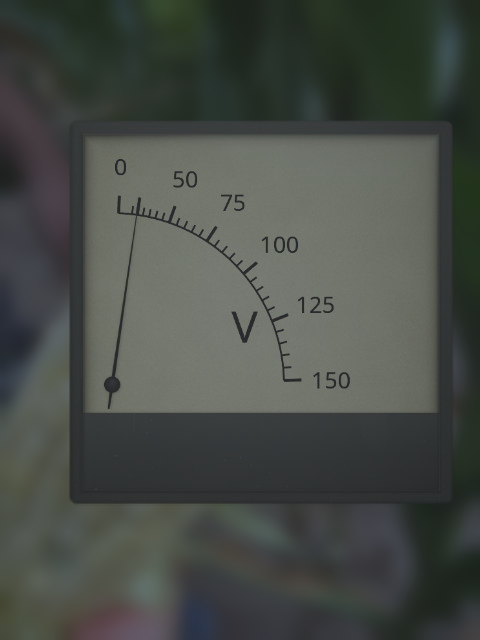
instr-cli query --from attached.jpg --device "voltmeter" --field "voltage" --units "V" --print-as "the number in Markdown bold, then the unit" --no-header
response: **25** V
